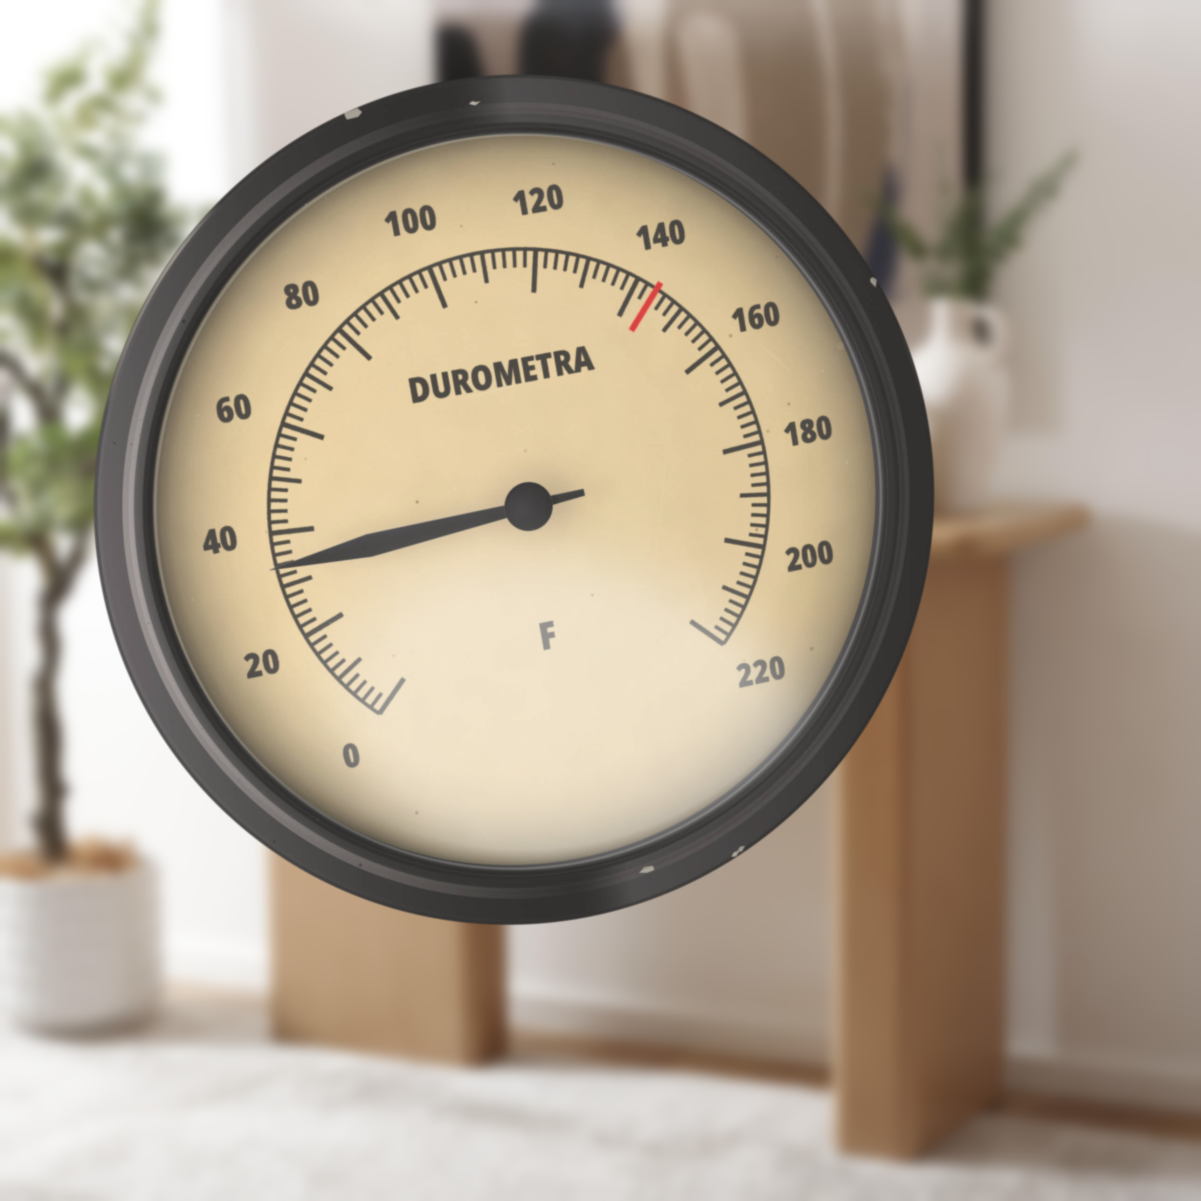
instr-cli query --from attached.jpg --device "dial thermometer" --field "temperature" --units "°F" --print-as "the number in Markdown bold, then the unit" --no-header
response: **34** °F
